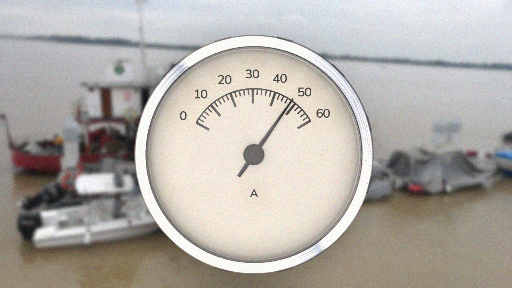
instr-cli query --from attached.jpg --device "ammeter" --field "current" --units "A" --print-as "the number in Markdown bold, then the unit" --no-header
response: **48** A
